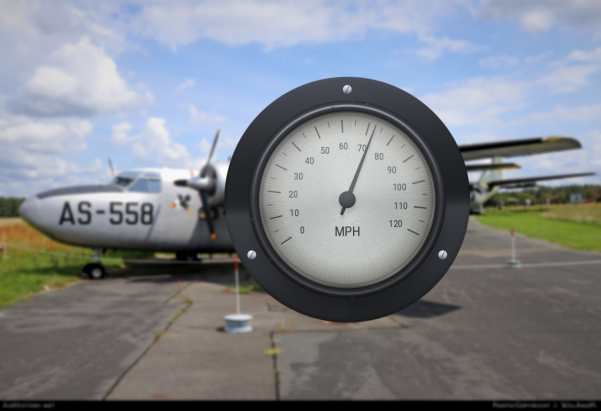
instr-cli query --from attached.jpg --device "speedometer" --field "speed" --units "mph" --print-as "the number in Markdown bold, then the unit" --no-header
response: **72.5** mph
